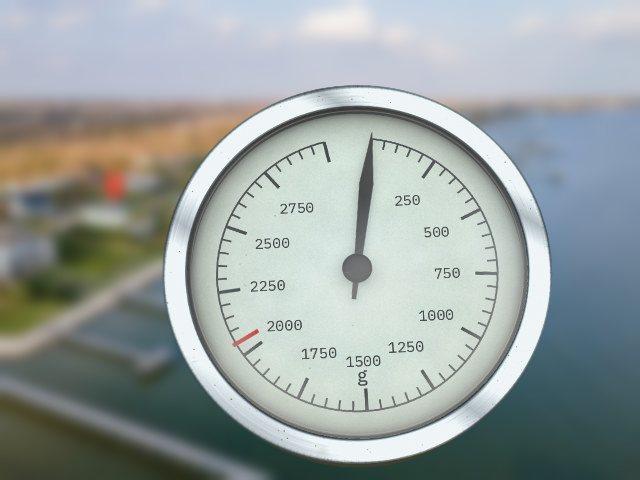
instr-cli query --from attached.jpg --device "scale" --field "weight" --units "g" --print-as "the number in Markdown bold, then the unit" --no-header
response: **0** g
